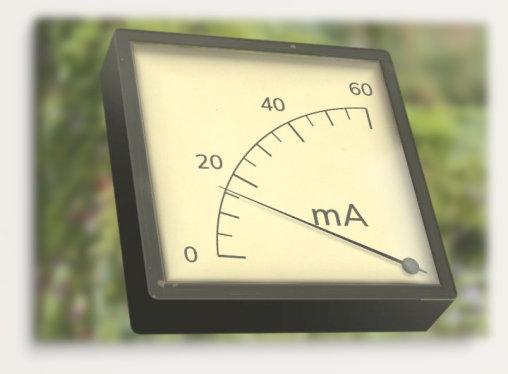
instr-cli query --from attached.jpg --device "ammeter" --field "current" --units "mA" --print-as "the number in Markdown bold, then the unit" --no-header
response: **15** mA
